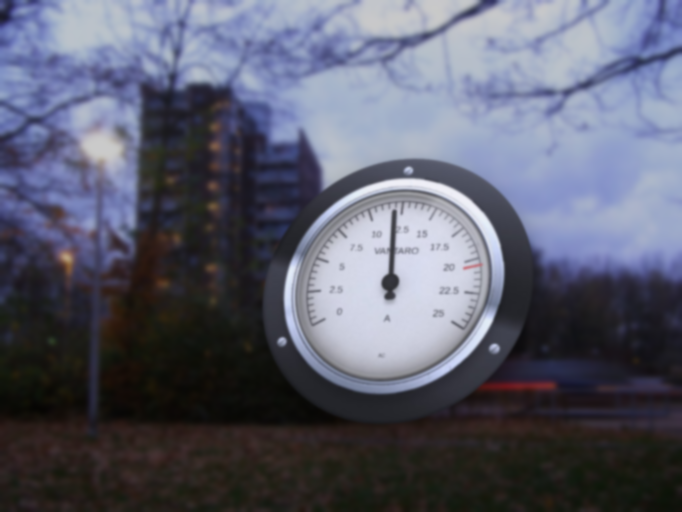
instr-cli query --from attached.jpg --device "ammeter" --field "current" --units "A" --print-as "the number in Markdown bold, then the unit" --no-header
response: **12** A
